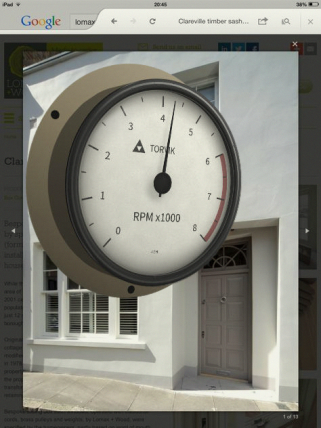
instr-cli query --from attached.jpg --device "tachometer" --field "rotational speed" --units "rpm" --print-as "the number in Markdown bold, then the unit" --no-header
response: **4250** rpm
